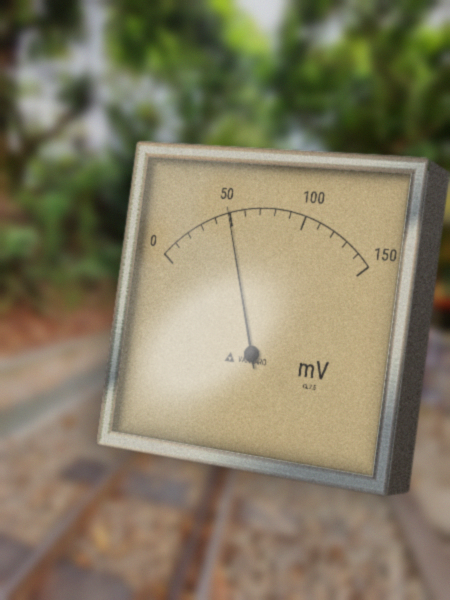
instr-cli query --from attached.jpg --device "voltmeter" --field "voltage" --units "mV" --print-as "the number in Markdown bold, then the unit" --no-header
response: **50** mV
